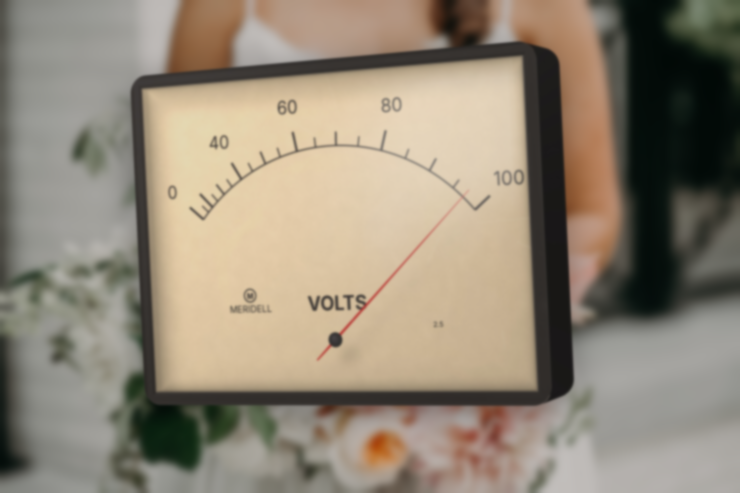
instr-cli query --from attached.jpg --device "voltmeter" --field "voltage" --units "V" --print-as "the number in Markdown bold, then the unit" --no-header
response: **97.5** V
